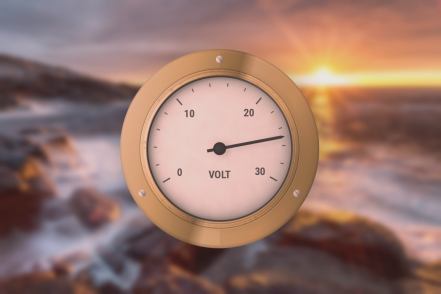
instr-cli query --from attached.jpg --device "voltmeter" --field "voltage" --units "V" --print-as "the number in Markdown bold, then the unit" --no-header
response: **25** V
